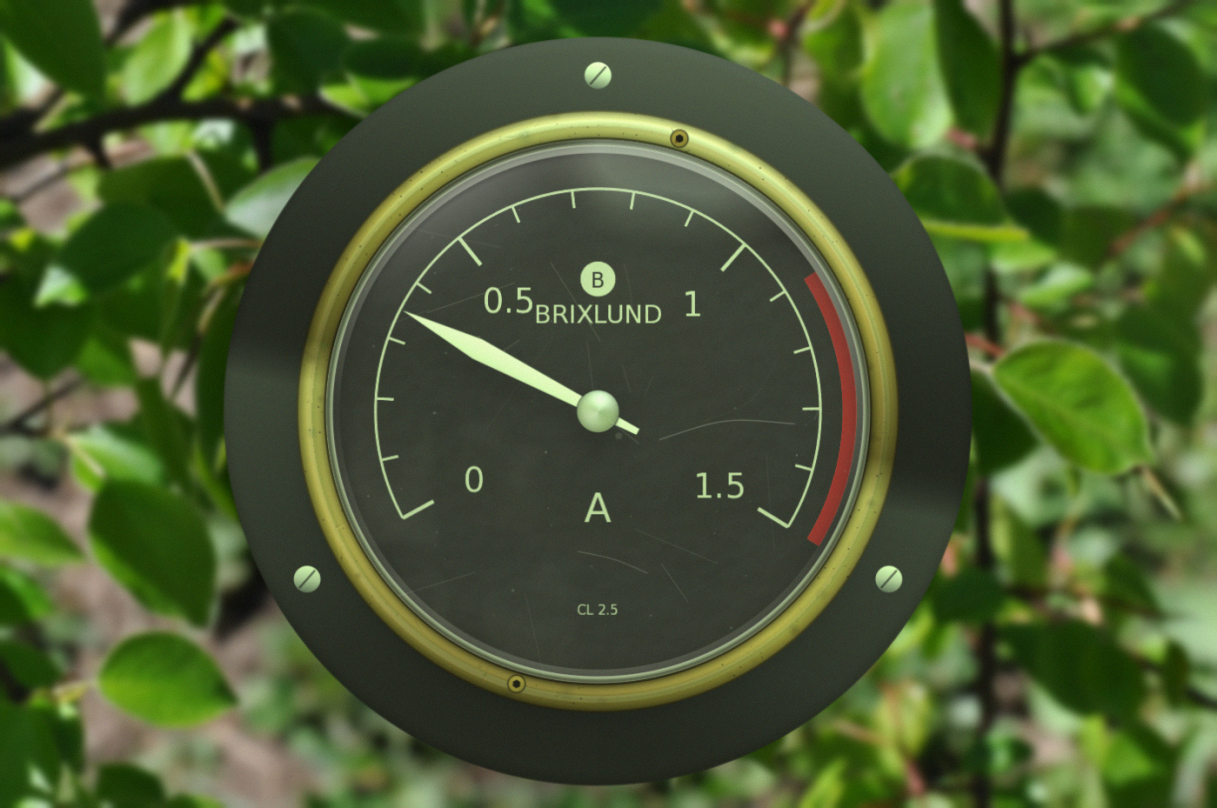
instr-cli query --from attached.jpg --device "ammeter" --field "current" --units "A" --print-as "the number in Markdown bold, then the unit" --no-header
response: **0.35** A
